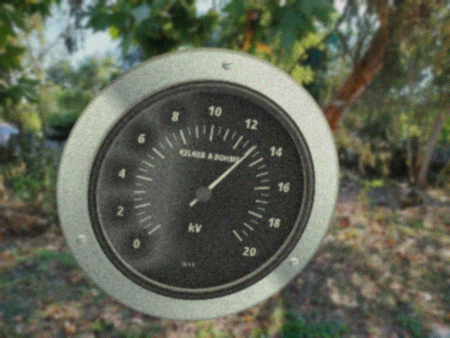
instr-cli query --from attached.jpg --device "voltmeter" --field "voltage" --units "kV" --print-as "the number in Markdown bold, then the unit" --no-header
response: **13** kV
